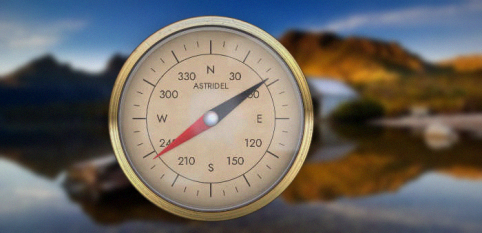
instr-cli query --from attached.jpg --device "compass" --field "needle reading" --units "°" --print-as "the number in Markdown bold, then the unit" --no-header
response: **235** °
